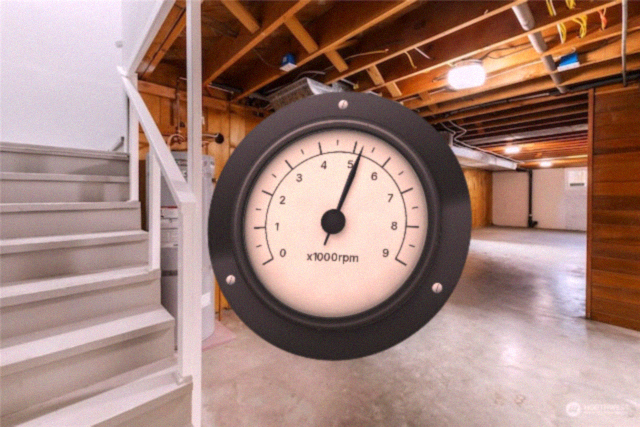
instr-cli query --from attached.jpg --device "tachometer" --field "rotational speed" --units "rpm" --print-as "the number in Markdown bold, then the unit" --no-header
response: **5250** rpm
